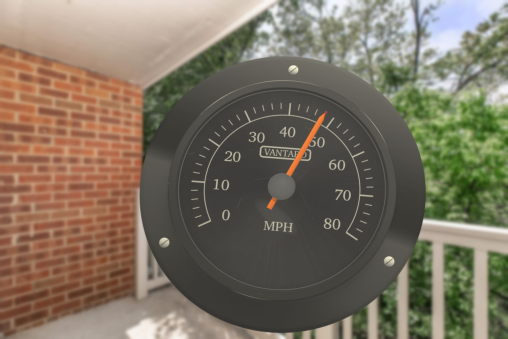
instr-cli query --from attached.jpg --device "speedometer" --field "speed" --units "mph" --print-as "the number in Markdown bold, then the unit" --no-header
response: **48** mph
